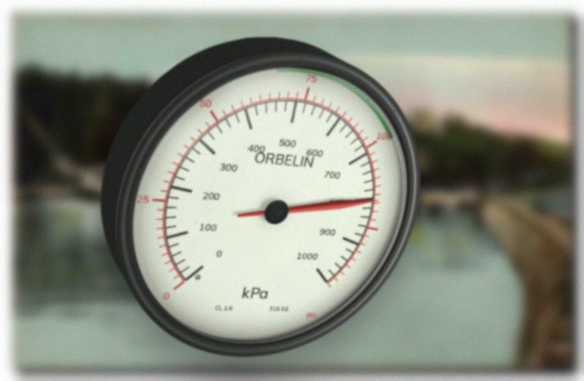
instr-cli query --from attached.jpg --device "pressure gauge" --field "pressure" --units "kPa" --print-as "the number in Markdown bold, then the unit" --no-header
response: **800** kPa
